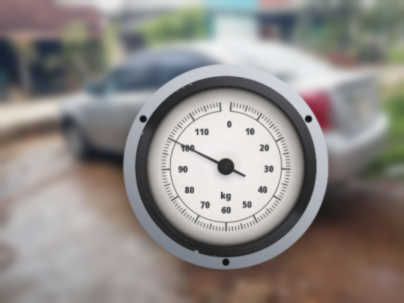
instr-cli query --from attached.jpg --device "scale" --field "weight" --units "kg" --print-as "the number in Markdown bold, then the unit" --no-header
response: **100** kg
